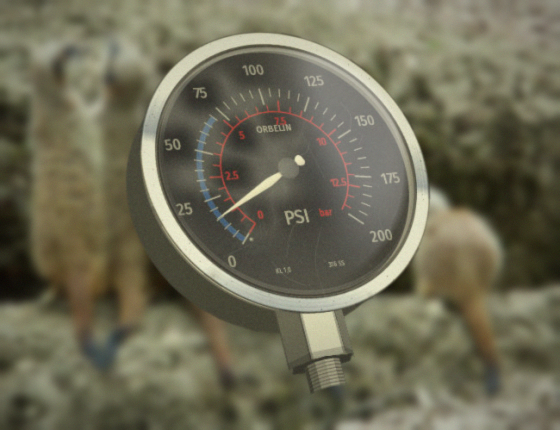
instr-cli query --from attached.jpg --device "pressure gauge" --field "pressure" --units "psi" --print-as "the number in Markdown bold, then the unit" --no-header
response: **15** psi
